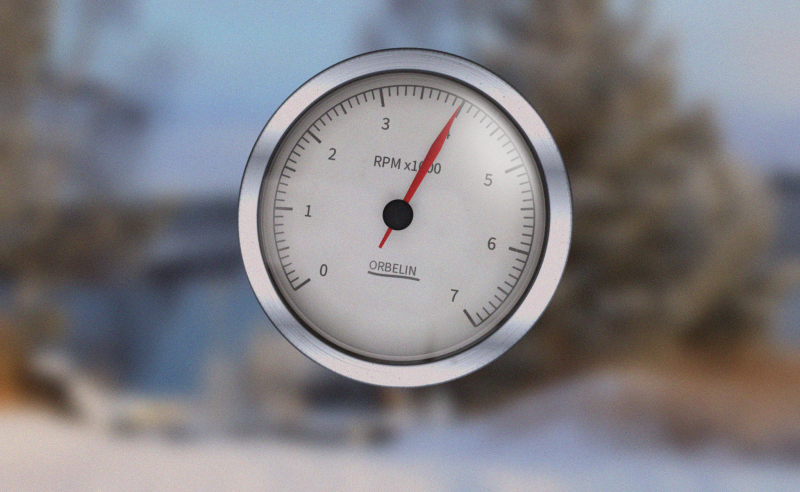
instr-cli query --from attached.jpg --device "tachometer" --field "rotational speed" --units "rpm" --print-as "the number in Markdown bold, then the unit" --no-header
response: **4000** rpm
